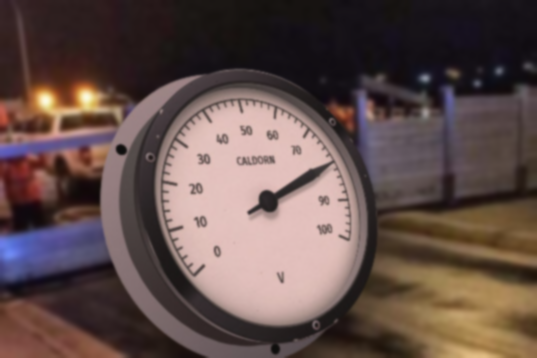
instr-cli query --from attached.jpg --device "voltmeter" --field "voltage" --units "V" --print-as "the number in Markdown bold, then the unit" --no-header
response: **80** V
